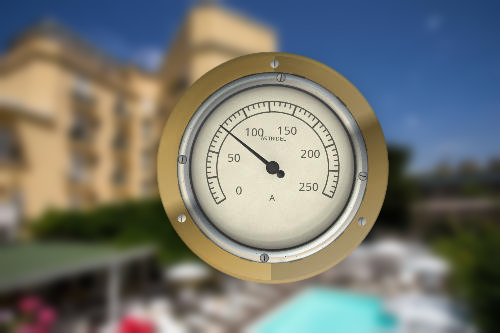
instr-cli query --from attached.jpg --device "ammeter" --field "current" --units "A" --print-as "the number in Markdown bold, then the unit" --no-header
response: **75** A
